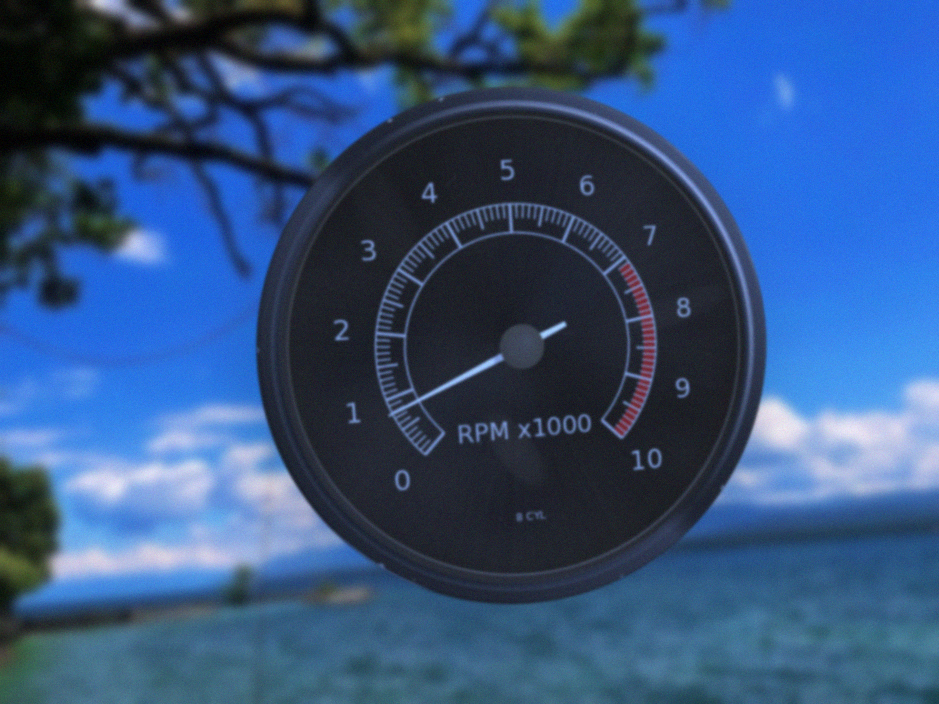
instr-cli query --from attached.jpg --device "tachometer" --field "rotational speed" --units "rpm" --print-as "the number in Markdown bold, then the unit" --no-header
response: **800** rpm
